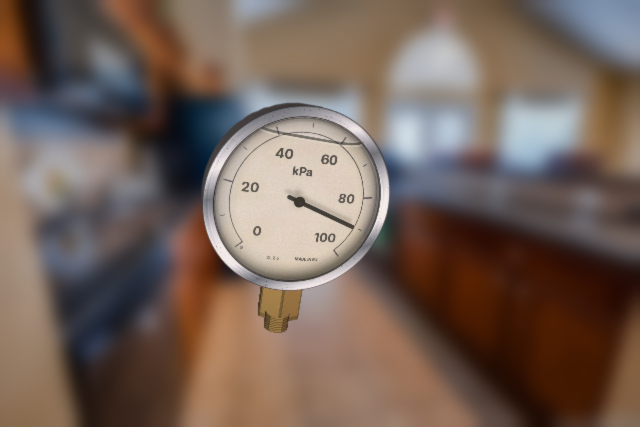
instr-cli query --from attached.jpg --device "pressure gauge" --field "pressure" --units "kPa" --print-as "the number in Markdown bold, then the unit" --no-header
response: **90** kPa
